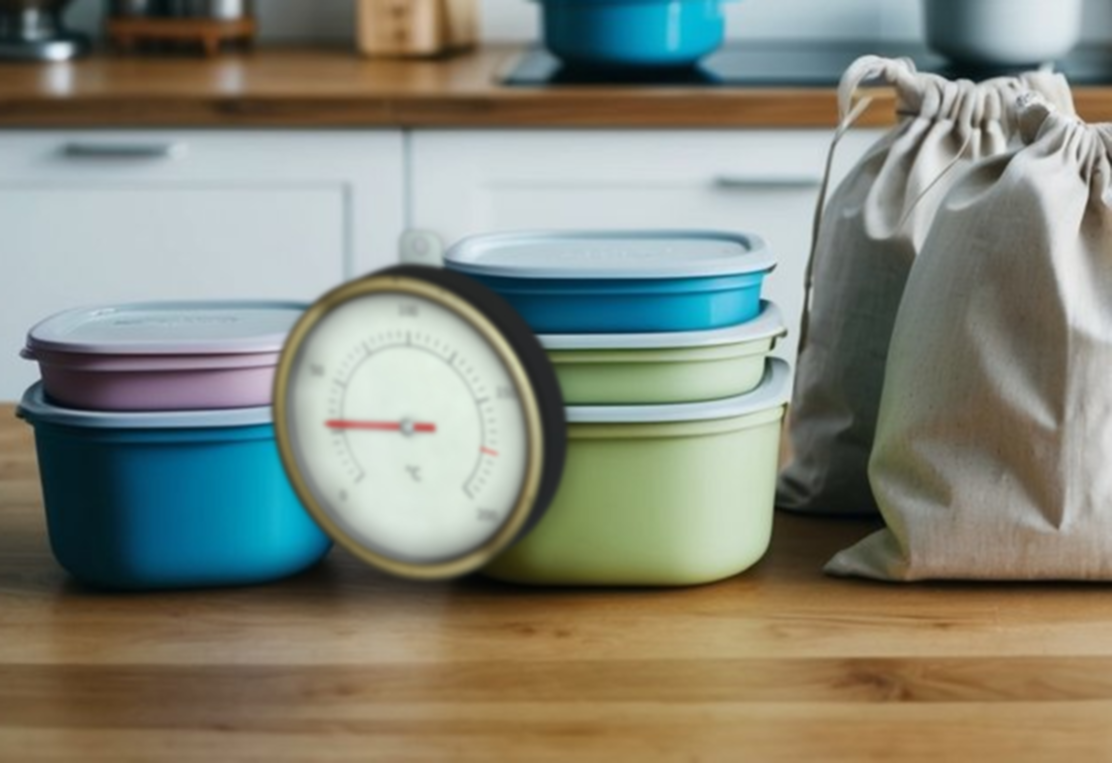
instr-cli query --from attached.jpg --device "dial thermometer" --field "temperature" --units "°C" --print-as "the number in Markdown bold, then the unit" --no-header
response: **30** °C
